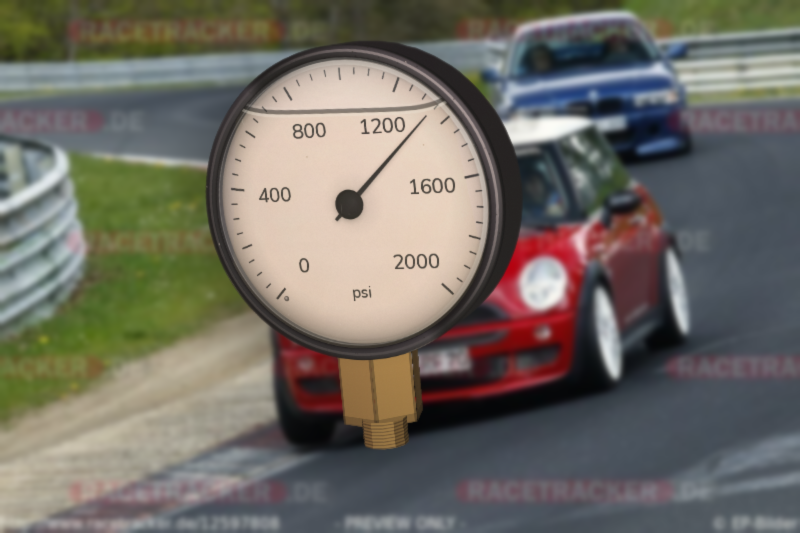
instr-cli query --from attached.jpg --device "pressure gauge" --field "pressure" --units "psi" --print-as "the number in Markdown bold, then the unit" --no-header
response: **1350** psi
